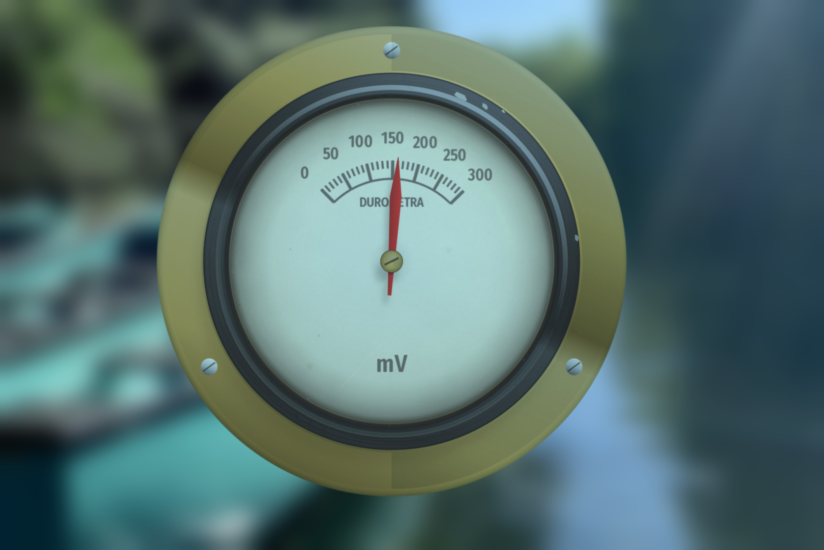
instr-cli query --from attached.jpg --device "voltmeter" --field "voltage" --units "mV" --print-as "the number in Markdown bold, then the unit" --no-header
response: **160** mV
